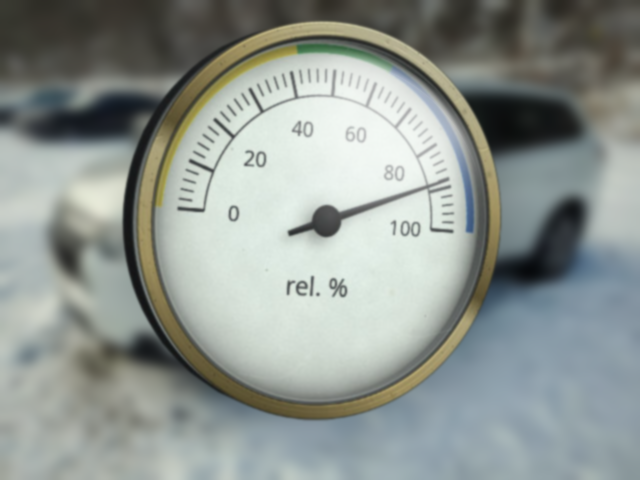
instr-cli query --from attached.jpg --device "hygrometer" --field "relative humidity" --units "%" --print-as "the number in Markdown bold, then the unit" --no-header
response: **88** %
